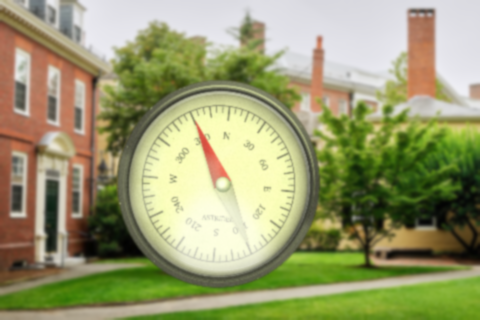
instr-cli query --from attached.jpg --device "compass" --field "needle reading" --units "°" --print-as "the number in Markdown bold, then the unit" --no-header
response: **330** °
